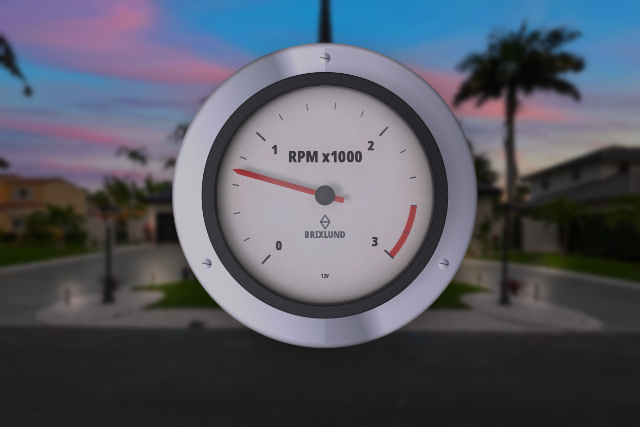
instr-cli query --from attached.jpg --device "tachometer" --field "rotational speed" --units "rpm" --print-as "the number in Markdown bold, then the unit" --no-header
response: **700** rpm
